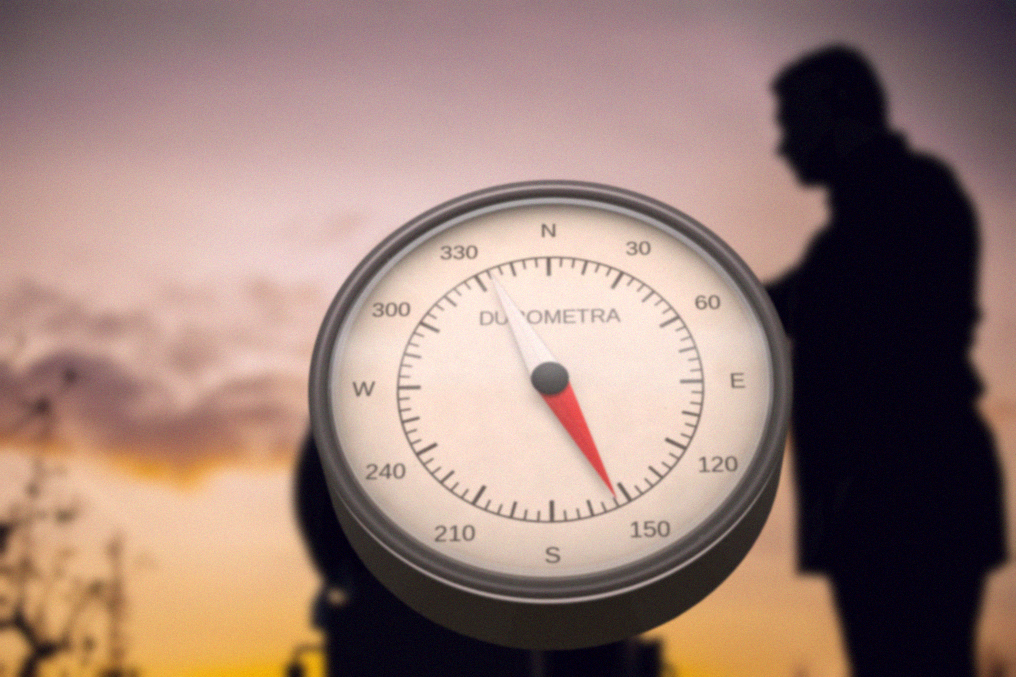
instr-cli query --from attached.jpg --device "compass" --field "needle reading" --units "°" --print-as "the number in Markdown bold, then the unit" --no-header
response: **155** °
